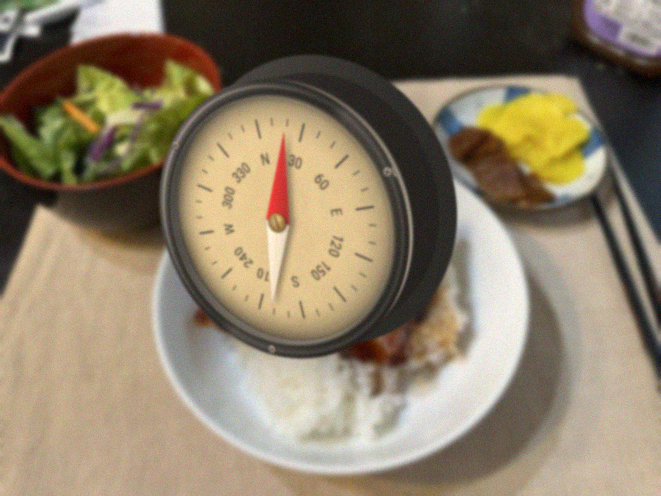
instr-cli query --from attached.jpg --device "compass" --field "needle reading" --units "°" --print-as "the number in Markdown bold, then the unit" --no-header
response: **20** °
